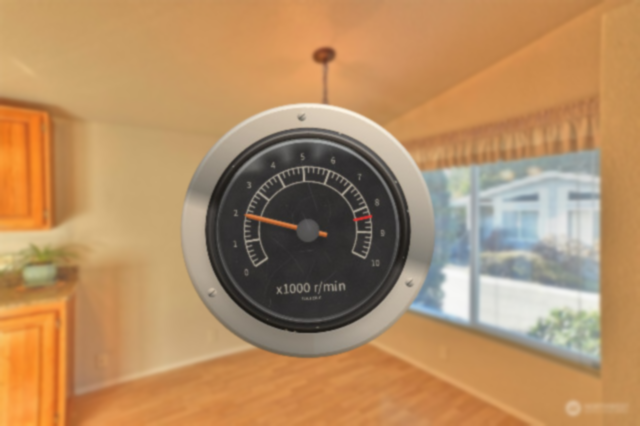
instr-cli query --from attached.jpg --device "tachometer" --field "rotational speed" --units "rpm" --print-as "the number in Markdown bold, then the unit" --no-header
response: **2000** rpm
